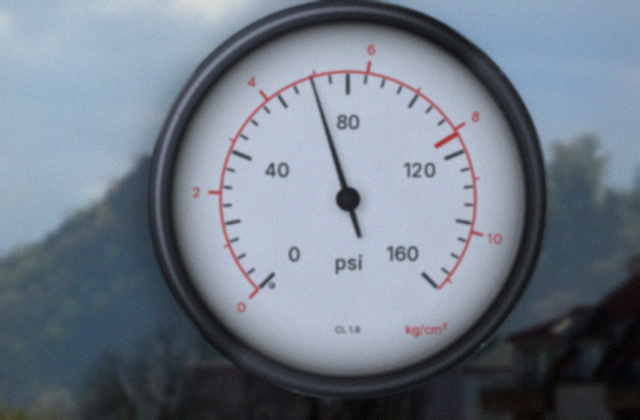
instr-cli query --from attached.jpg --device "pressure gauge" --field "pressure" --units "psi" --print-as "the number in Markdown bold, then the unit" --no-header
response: **70** psi
